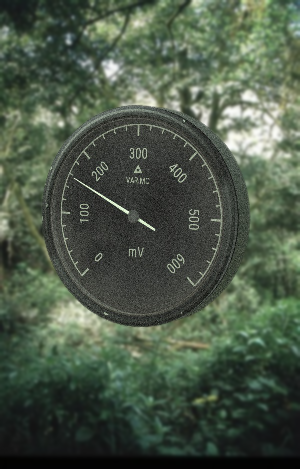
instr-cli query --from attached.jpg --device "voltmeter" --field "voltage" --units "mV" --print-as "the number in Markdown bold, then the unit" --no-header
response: **160** mV
